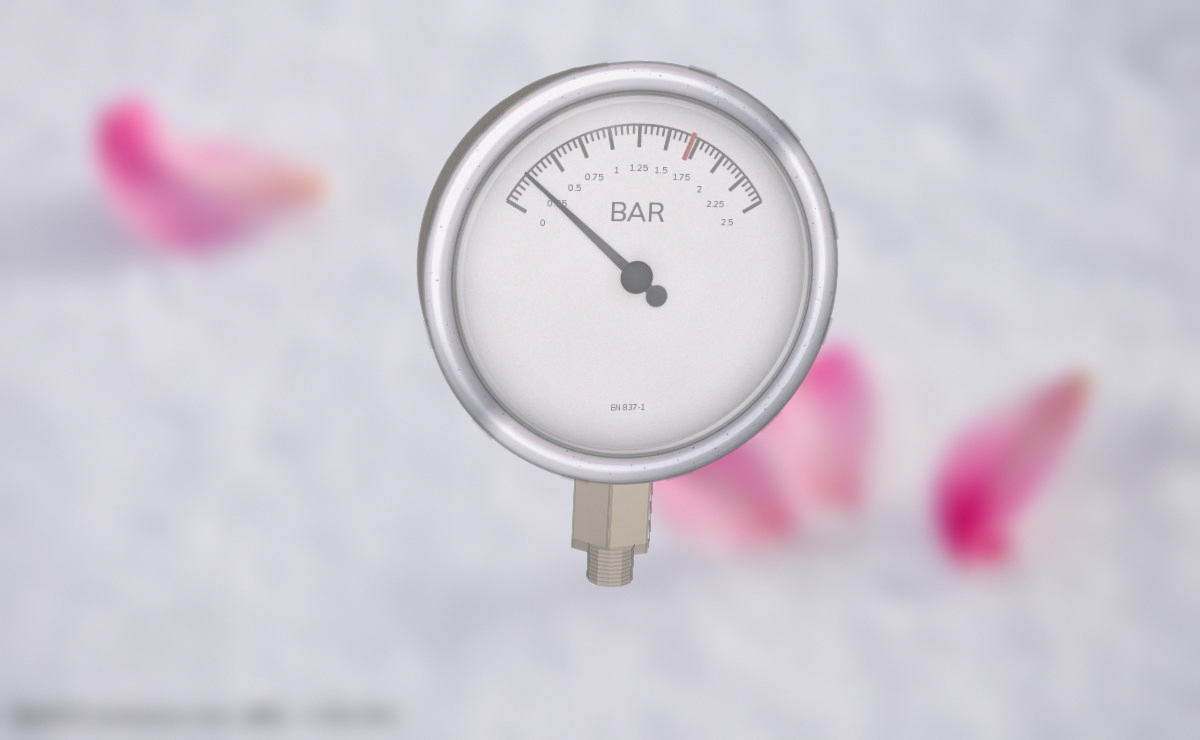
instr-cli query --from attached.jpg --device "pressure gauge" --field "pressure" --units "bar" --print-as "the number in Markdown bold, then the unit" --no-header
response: **0.25** bar
